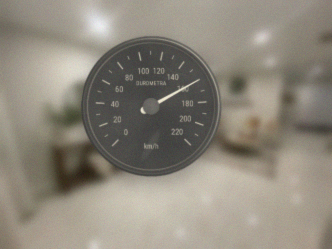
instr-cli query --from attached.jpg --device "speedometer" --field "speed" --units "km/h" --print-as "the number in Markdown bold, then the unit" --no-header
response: **160** km/h
